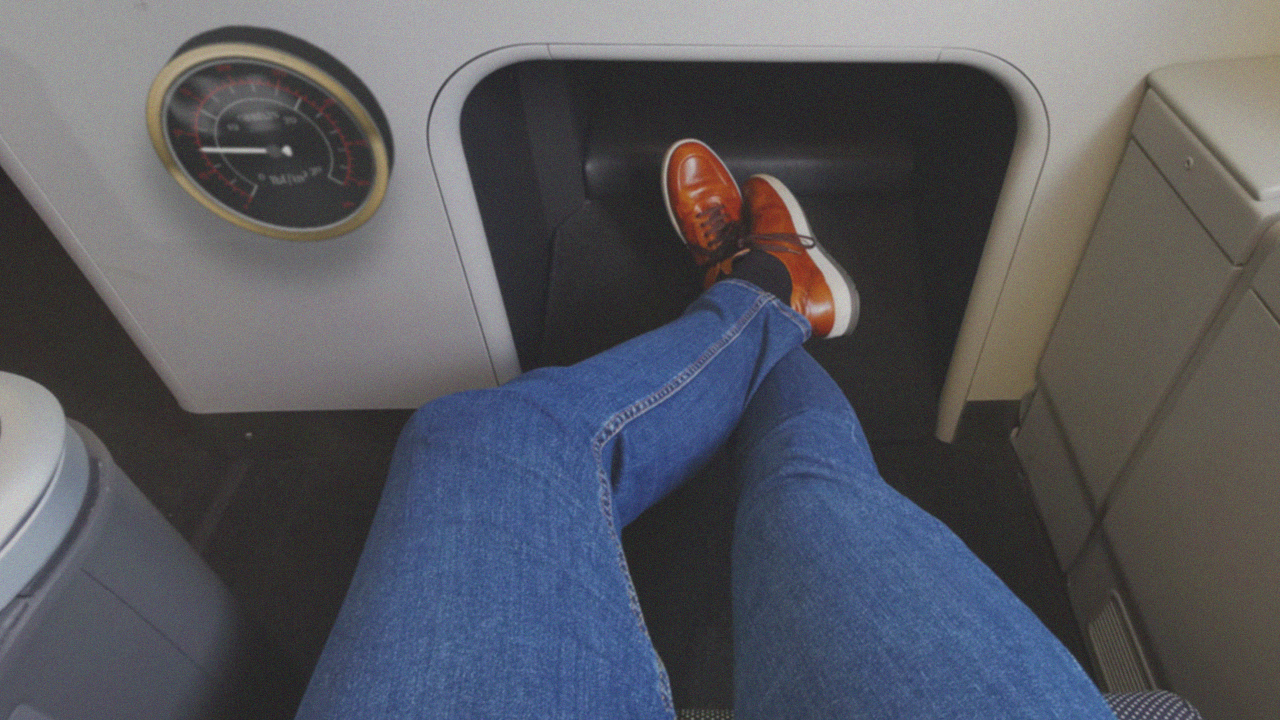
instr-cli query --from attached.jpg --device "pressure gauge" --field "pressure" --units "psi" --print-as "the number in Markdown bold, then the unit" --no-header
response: **6** psi
